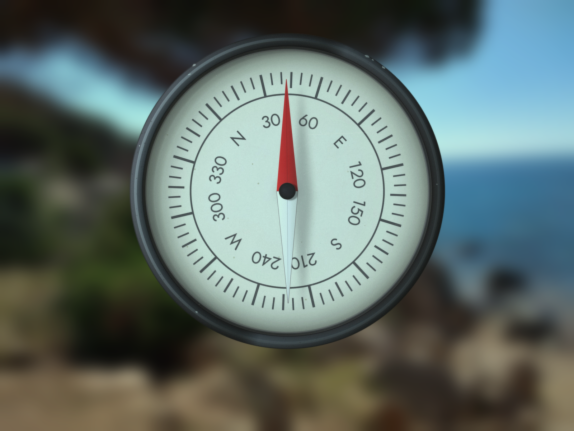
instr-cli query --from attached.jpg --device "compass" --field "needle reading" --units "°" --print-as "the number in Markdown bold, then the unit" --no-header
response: **42.5** °
